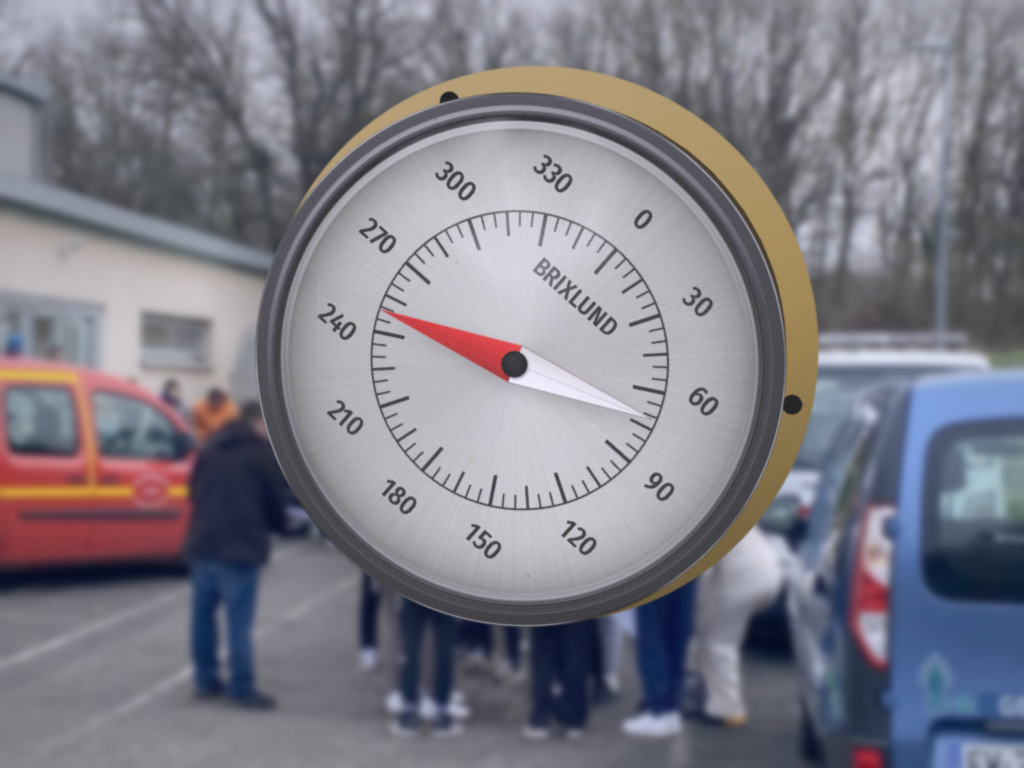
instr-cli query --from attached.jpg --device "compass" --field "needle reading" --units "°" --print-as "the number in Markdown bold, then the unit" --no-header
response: **250** °
